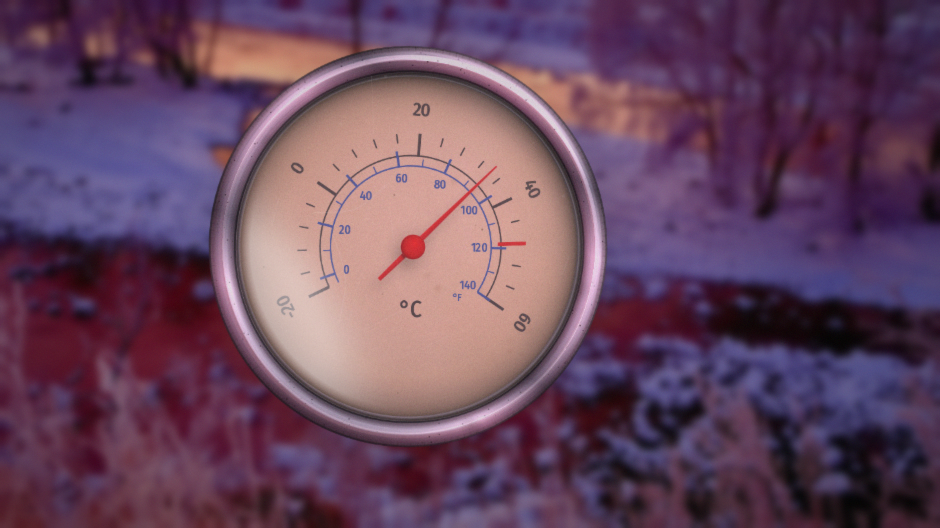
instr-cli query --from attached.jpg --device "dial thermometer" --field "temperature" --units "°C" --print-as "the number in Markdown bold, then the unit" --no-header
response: **34** °C
